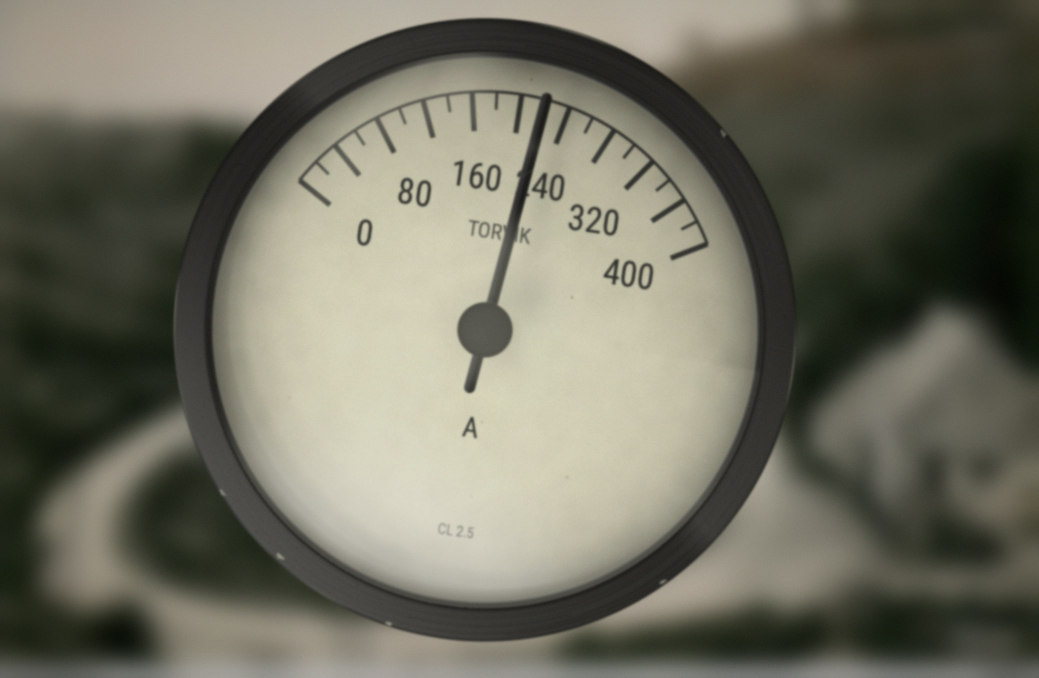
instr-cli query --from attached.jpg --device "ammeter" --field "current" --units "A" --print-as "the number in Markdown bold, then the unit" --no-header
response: **220** A
